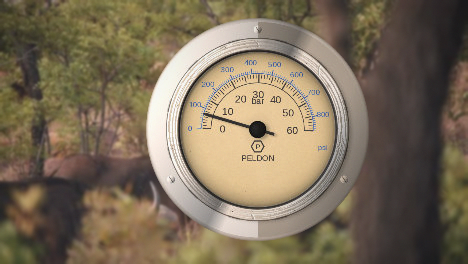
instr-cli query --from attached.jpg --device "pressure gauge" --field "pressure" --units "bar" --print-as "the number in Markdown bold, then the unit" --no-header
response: **5** bar
